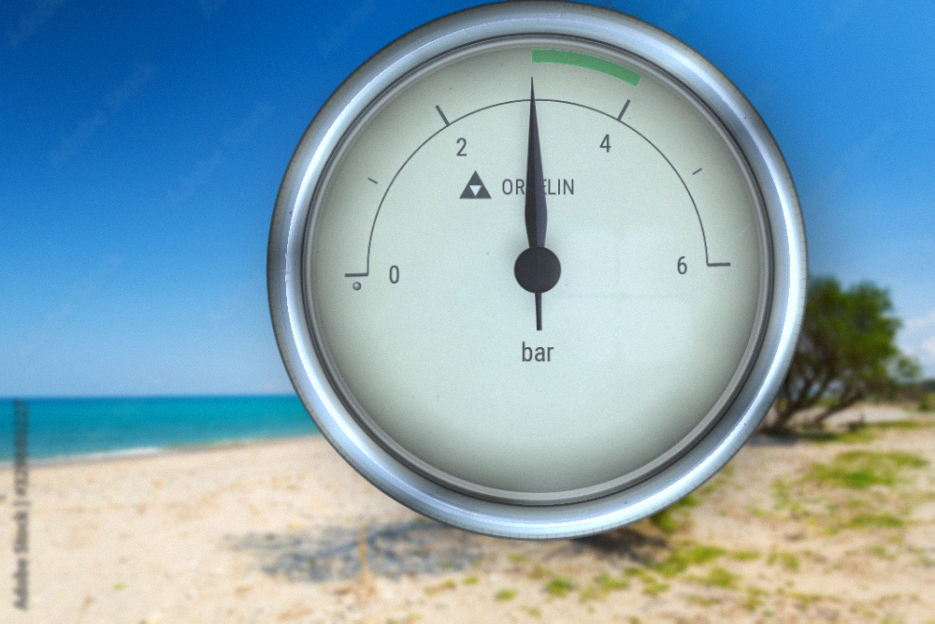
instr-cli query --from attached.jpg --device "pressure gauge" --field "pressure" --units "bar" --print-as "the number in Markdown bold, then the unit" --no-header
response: **3** bar
